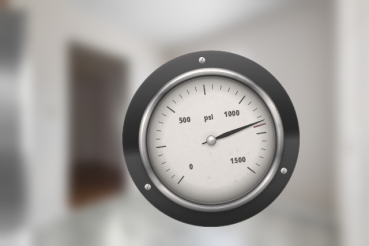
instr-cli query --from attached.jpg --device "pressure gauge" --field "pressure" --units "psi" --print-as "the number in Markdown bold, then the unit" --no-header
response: **1175** psi
